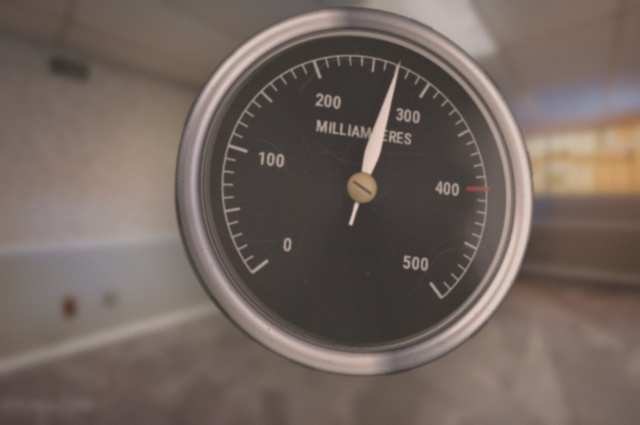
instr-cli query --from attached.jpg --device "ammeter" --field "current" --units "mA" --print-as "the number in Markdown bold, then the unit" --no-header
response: **270** mA
